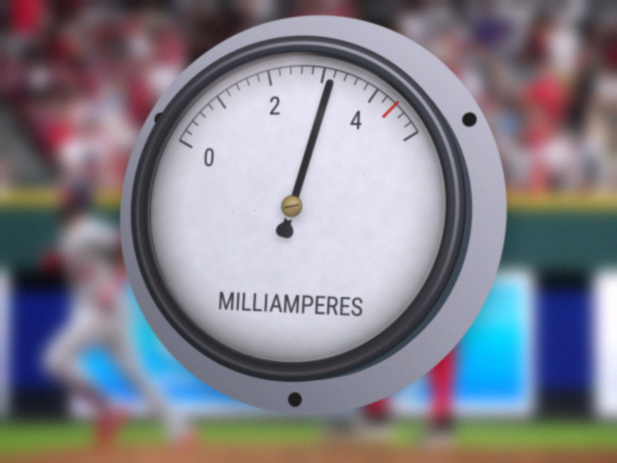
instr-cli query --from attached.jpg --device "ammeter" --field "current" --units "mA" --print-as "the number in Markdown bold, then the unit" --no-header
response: **3.2** mA
